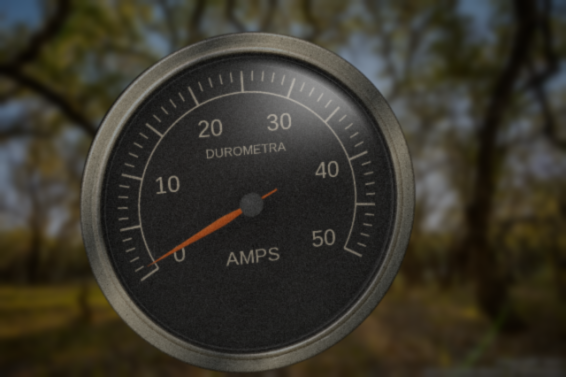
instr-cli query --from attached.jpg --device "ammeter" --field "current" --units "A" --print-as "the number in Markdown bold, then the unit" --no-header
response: **1** A
